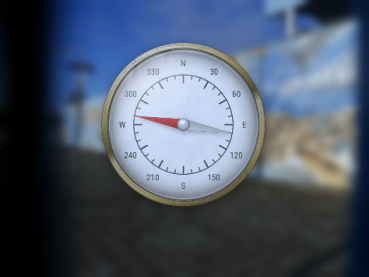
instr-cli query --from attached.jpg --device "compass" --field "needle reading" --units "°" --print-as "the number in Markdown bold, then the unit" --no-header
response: **280** °
